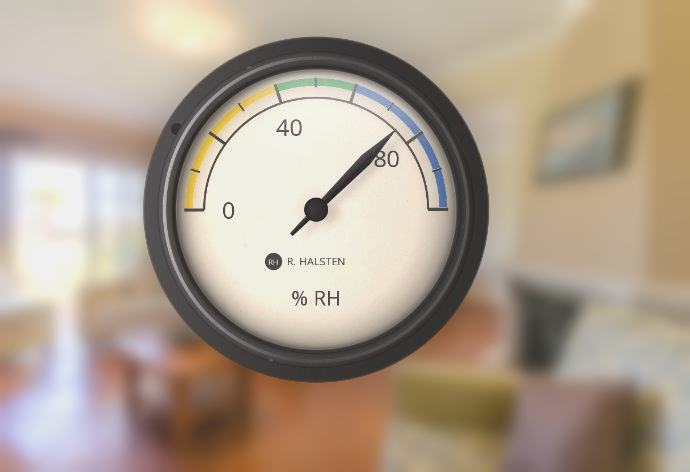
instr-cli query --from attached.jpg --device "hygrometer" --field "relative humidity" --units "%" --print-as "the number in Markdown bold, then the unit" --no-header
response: **75** %
